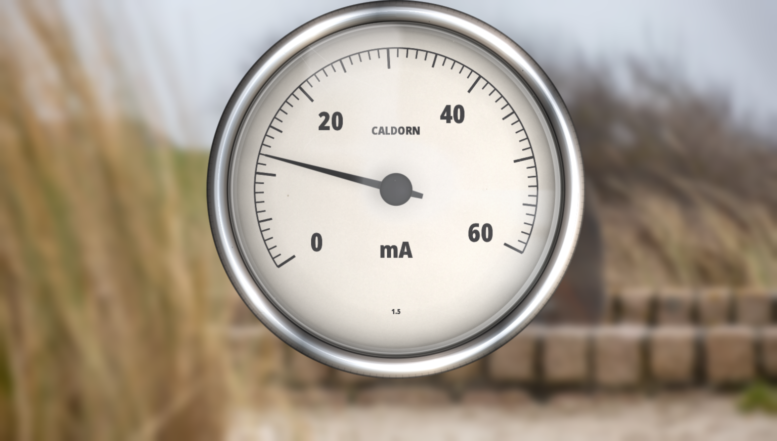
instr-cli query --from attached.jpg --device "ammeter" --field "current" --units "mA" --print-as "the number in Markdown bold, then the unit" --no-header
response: **12** mA
